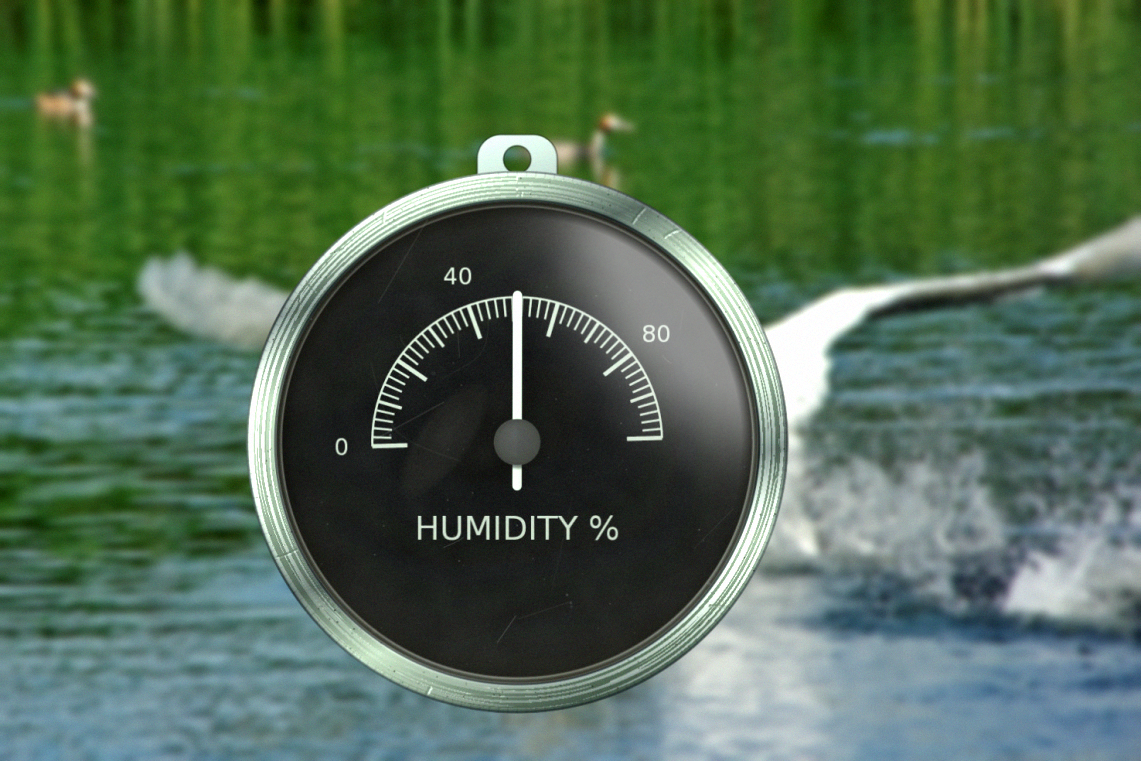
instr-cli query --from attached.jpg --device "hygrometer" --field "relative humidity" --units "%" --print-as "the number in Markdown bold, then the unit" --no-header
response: **51** %
